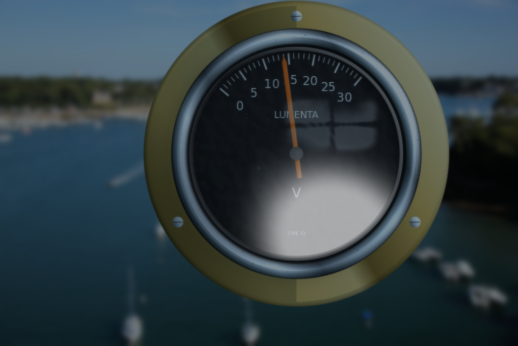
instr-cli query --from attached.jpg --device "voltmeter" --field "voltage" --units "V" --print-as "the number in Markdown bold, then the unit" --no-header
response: **14** V
